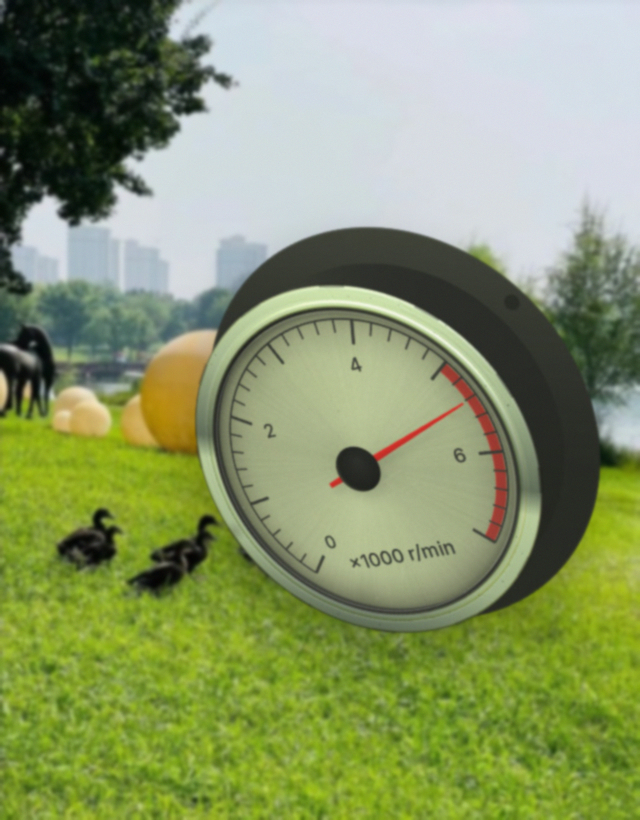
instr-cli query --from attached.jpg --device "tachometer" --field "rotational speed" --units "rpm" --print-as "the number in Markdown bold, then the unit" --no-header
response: **5400** rpm
